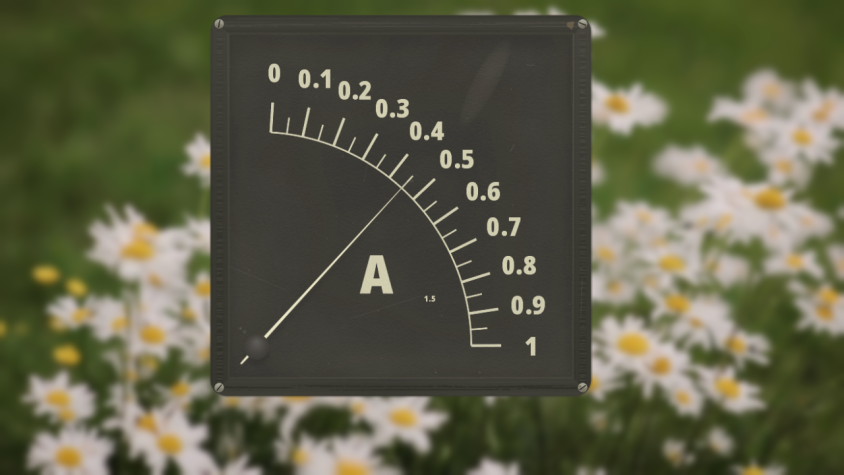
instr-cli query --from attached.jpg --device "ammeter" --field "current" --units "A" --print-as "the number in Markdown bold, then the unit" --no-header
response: **0.45** A
